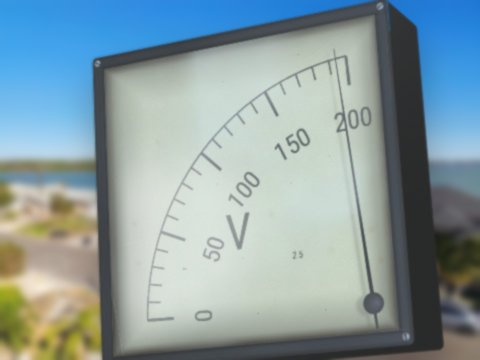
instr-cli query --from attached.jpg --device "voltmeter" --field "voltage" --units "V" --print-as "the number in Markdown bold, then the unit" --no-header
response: **195** V
